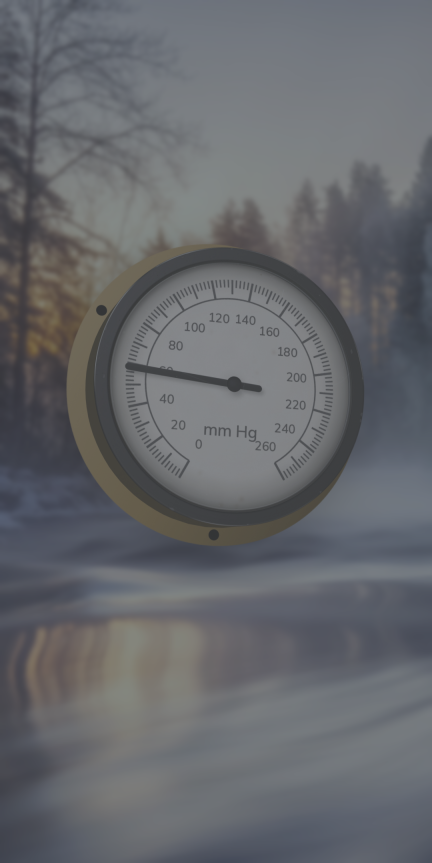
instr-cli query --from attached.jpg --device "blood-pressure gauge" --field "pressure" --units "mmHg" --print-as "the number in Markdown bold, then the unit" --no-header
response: **58** mmHg
